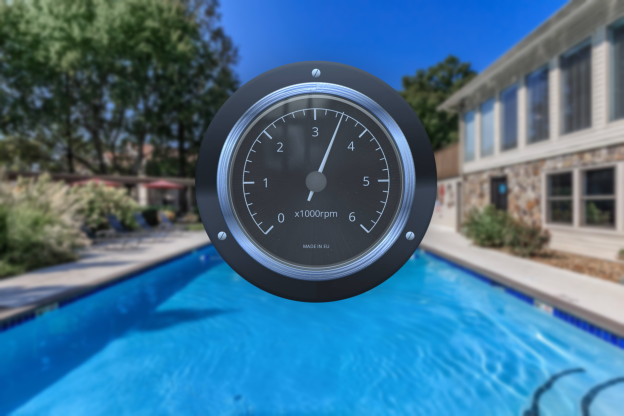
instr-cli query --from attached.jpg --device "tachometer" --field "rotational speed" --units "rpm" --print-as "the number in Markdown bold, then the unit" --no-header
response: **3500** rpm
